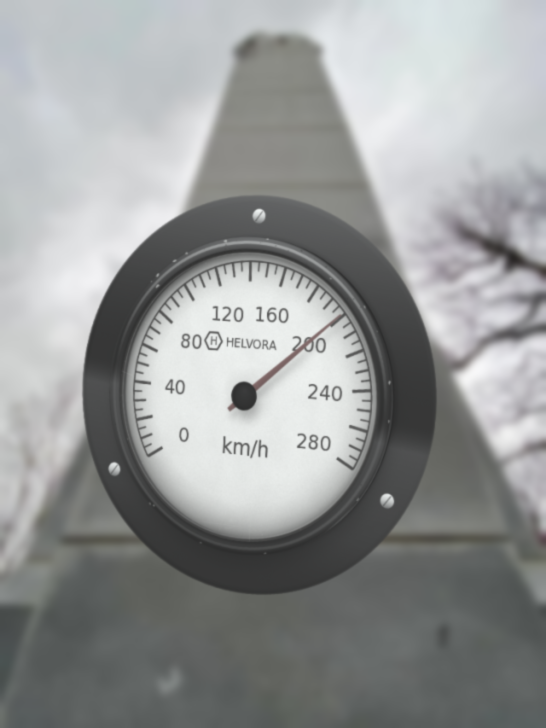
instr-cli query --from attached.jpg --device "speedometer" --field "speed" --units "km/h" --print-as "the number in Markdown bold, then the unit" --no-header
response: **200** km/h
